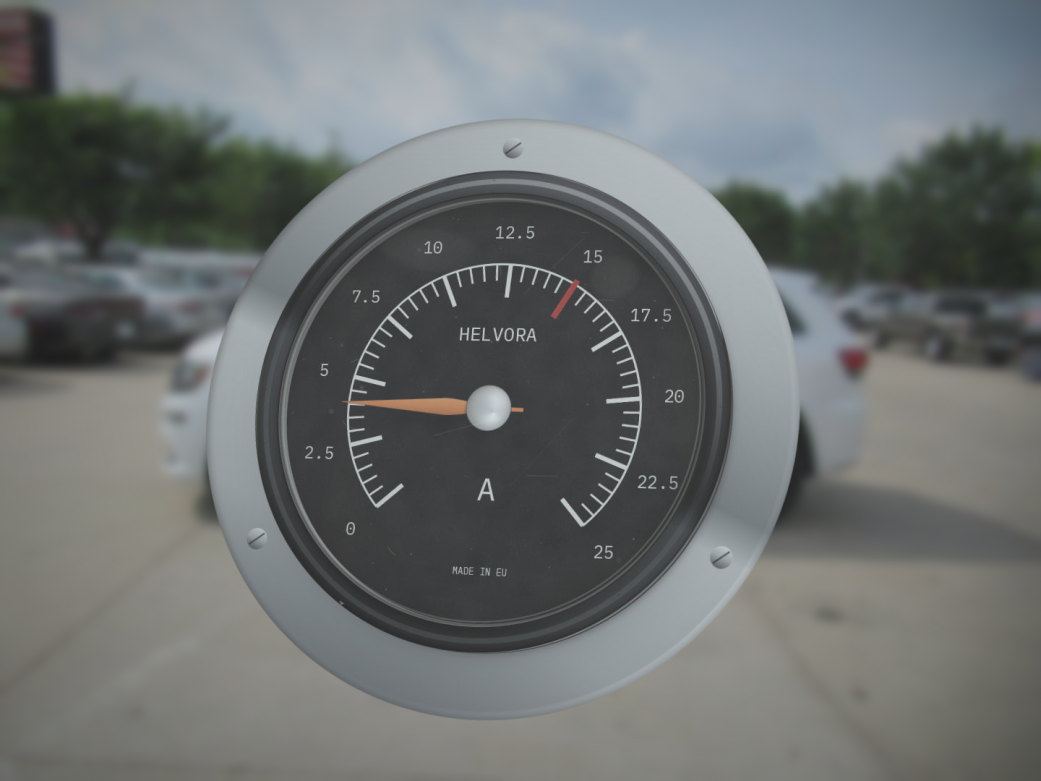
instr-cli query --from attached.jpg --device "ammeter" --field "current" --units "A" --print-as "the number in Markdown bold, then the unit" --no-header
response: **4** A
